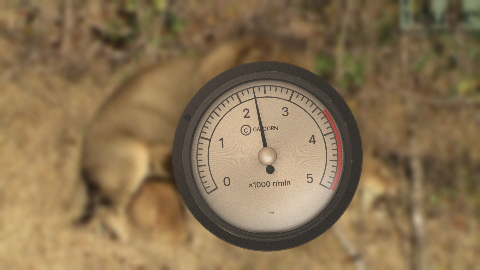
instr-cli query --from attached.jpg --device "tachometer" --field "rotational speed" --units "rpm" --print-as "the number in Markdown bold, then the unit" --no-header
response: **2300** rpm
